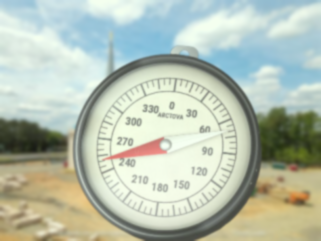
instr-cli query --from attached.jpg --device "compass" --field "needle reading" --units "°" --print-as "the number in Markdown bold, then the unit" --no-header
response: **250** °
